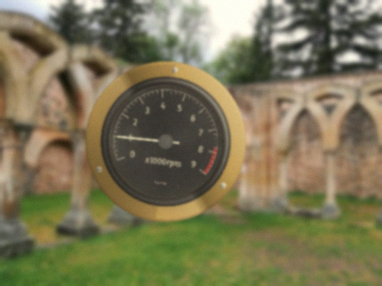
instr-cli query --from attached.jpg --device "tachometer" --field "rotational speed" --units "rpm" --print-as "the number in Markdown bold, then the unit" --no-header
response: **1000** rpm
